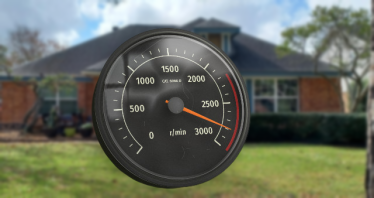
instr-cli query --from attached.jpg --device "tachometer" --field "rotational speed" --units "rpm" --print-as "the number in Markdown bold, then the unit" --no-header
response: **2800** rpm
